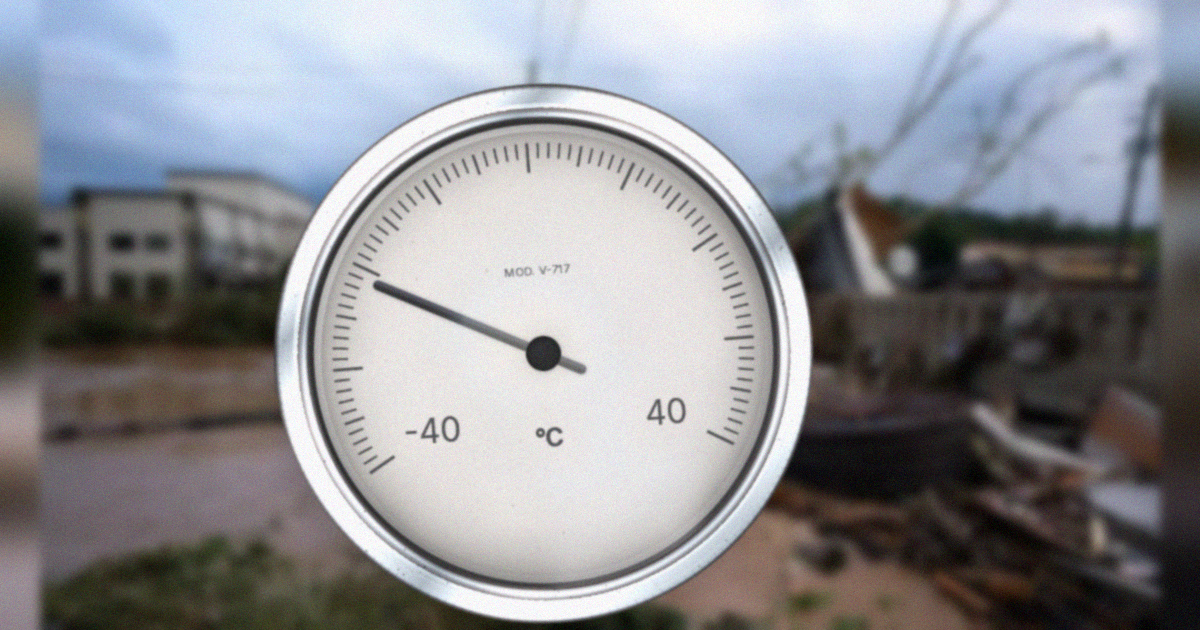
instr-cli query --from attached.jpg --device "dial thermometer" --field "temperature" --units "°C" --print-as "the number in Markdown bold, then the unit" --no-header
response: **-21** °C
